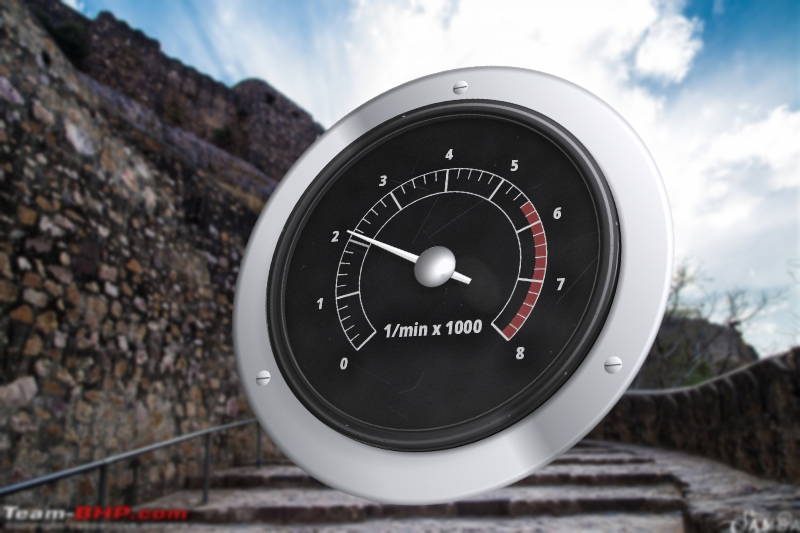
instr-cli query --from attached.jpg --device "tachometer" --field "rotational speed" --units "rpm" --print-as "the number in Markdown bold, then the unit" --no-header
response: **2100** rpm
